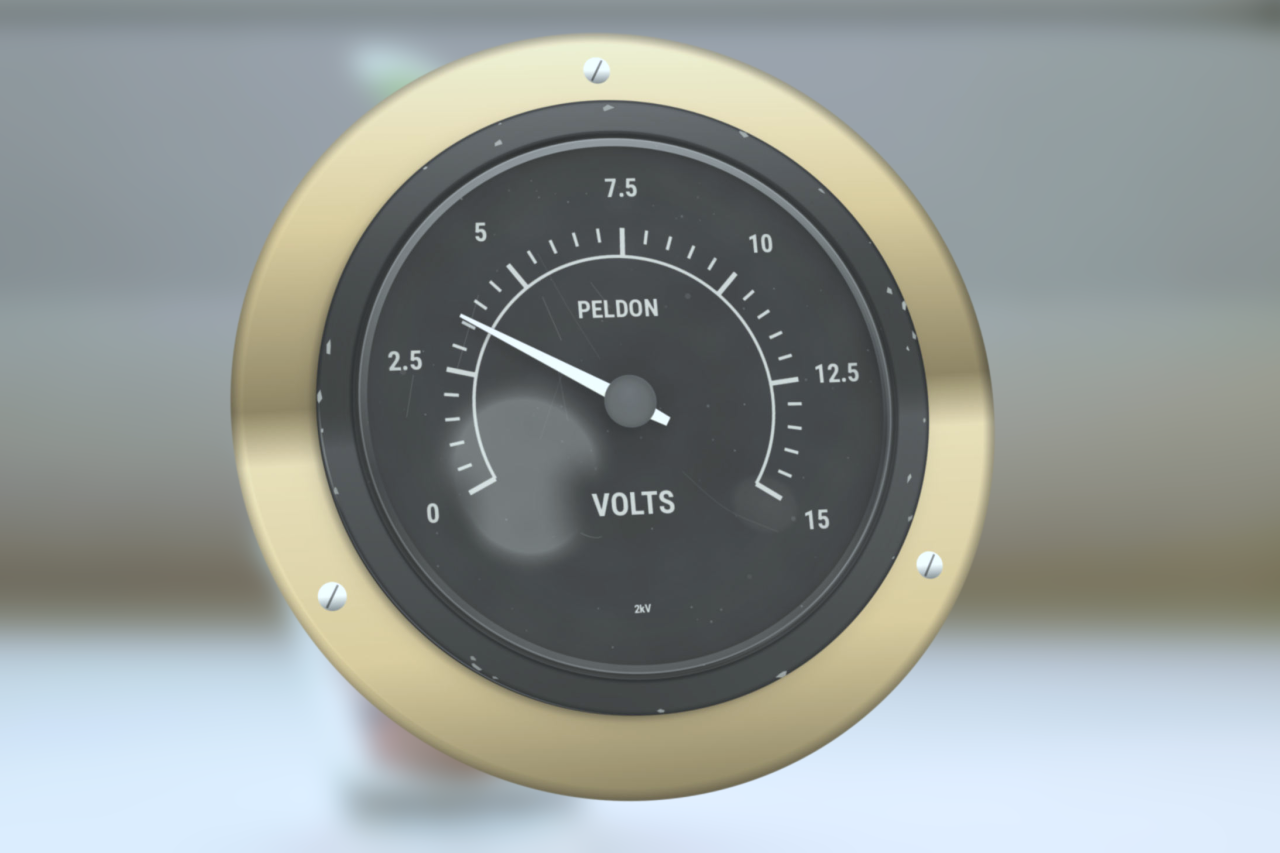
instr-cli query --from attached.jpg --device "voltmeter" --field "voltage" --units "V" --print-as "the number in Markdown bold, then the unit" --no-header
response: **3.5** V
